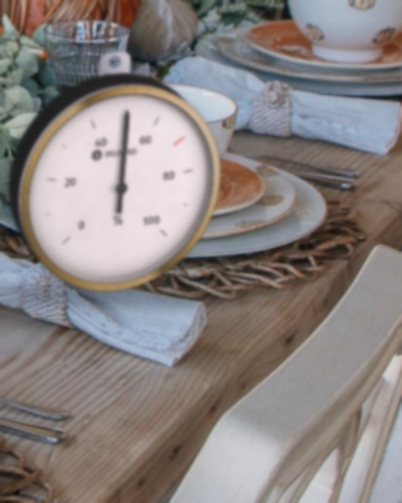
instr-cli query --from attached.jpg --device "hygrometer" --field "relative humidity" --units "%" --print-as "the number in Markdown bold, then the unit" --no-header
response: **50** %
